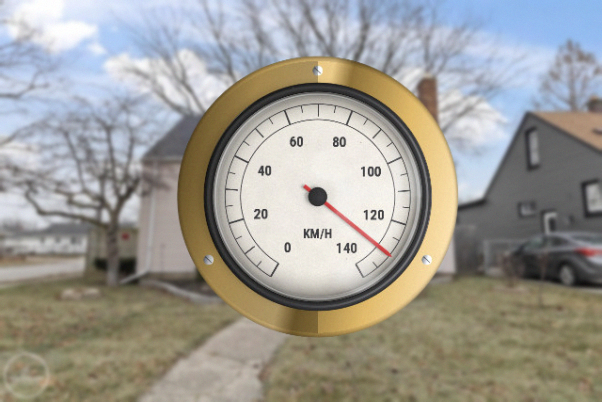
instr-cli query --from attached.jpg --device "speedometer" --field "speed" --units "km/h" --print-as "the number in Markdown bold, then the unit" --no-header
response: **130** km/h
